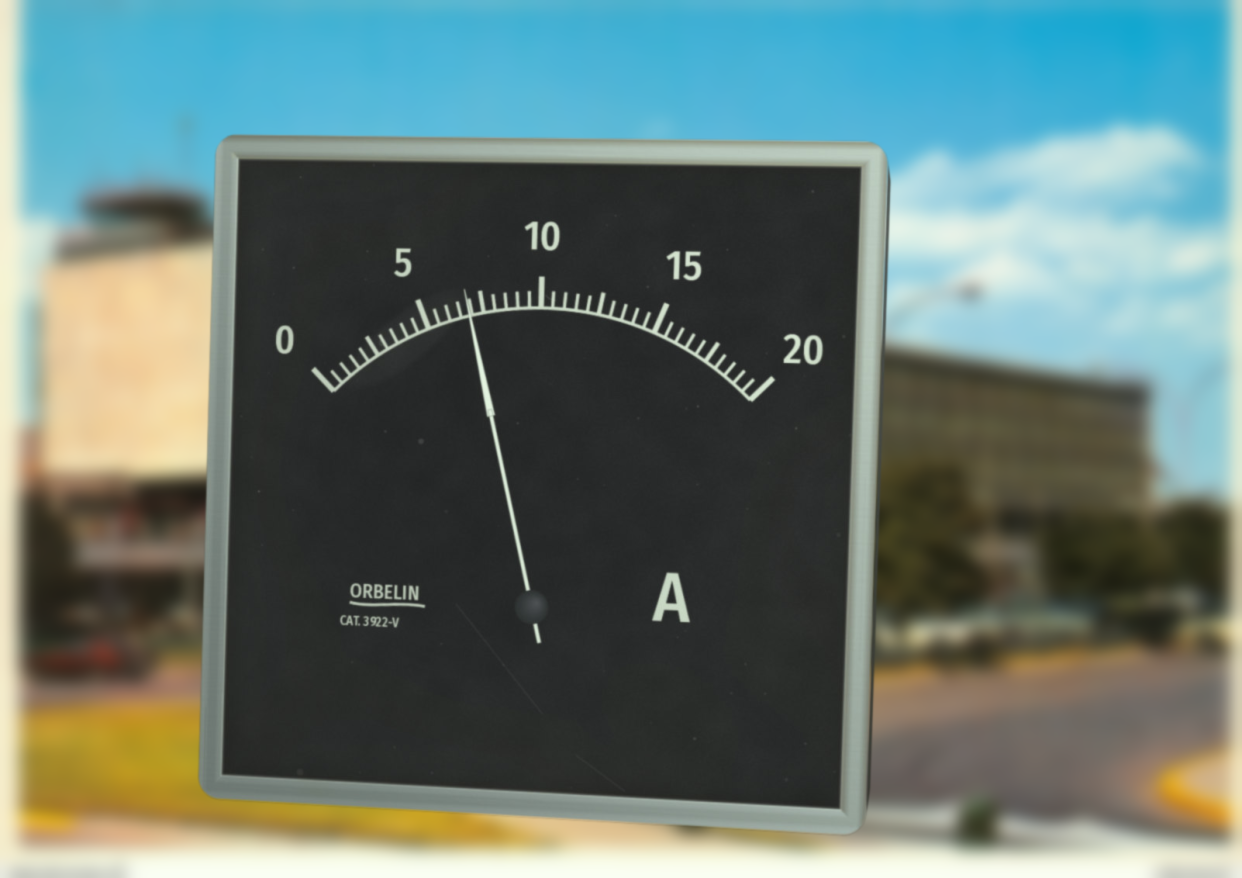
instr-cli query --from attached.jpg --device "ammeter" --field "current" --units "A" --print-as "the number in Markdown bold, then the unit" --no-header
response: **7** A
